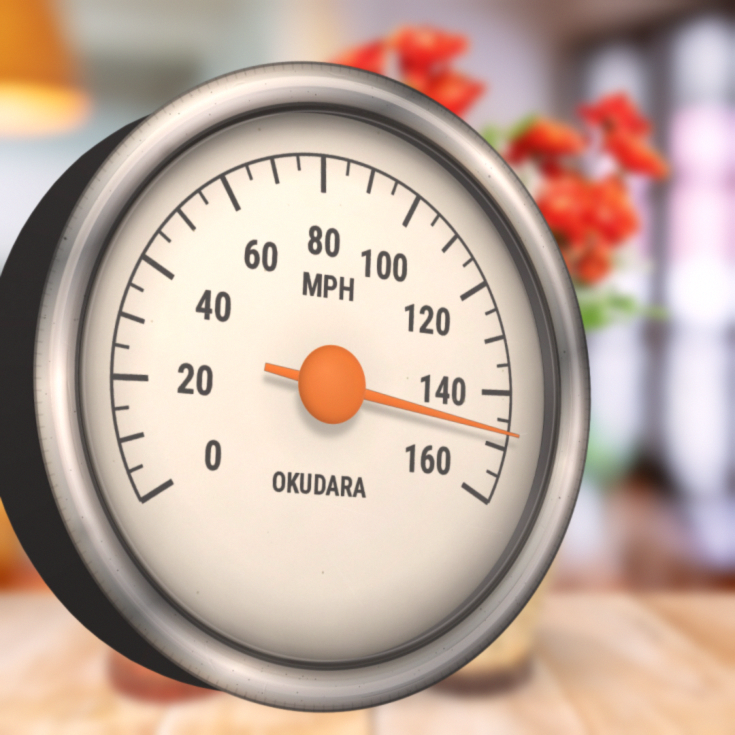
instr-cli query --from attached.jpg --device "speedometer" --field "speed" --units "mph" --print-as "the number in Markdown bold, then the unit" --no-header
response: **147.5** mph
